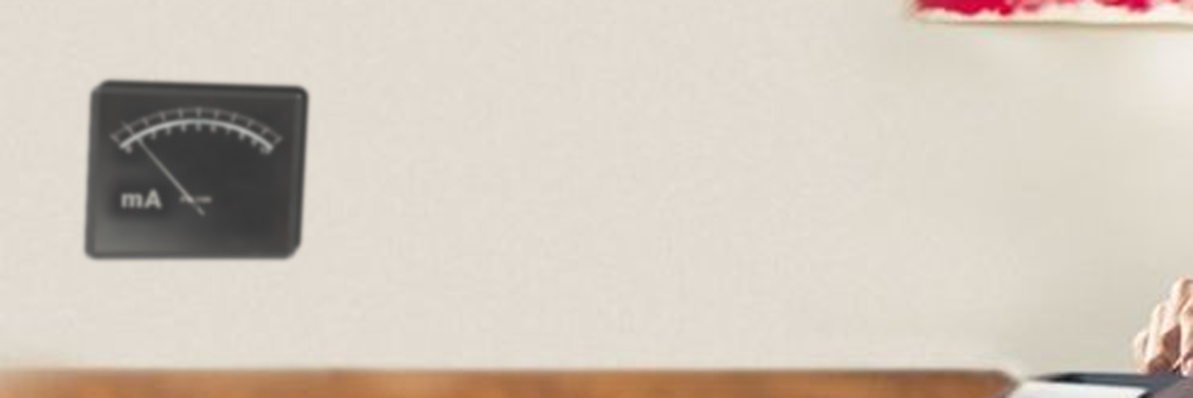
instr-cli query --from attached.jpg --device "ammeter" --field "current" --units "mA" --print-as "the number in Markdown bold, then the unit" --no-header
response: **1** mA
